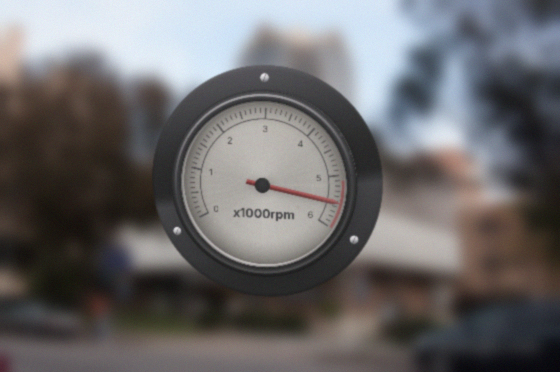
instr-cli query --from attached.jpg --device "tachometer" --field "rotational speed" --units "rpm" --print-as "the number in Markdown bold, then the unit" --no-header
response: **5500** rpm
